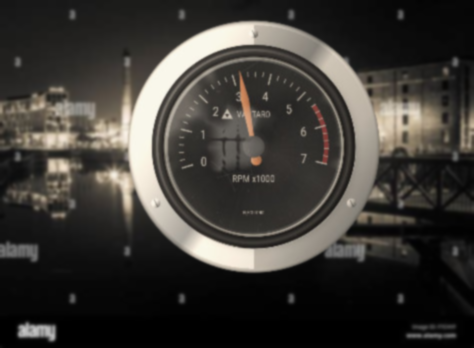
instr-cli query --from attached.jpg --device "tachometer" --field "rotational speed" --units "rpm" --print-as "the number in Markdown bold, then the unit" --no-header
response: **3200** rpm
